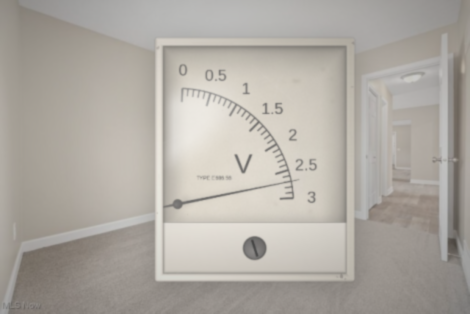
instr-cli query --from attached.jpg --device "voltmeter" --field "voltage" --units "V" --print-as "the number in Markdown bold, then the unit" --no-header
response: **2.7** V
